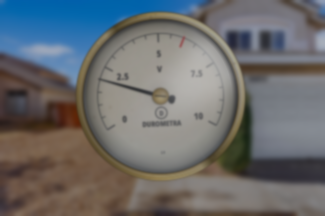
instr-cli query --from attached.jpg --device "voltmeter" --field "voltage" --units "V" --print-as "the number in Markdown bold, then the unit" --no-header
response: **2** V
